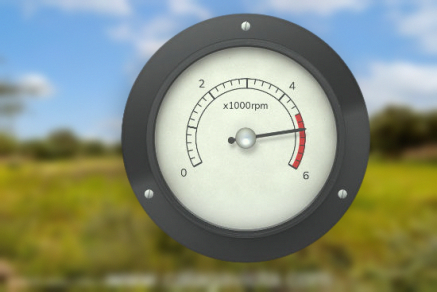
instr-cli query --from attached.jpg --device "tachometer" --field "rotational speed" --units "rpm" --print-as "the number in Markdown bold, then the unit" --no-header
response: **5000** rpm
